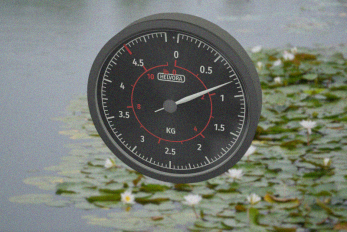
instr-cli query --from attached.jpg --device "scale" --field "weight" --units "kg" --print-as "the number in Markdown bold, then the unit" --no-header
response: **0.8** kg
